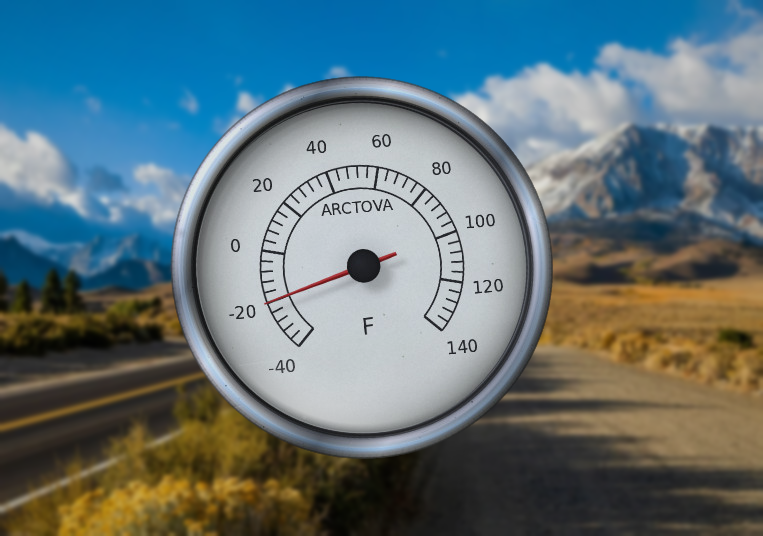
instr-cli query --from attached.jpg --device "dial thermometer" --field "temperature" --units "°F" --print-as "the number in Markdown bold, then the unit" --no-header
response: **-20** °F
